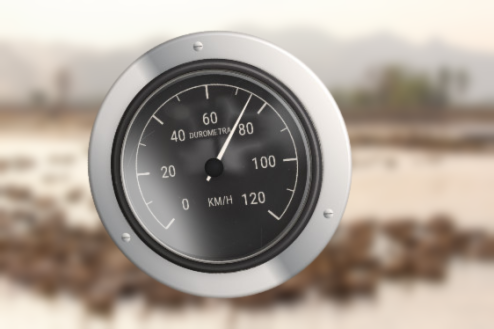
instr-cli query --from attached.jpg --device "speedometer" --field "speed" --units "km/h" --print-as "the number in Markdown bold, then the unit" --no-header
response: **75** km/h
